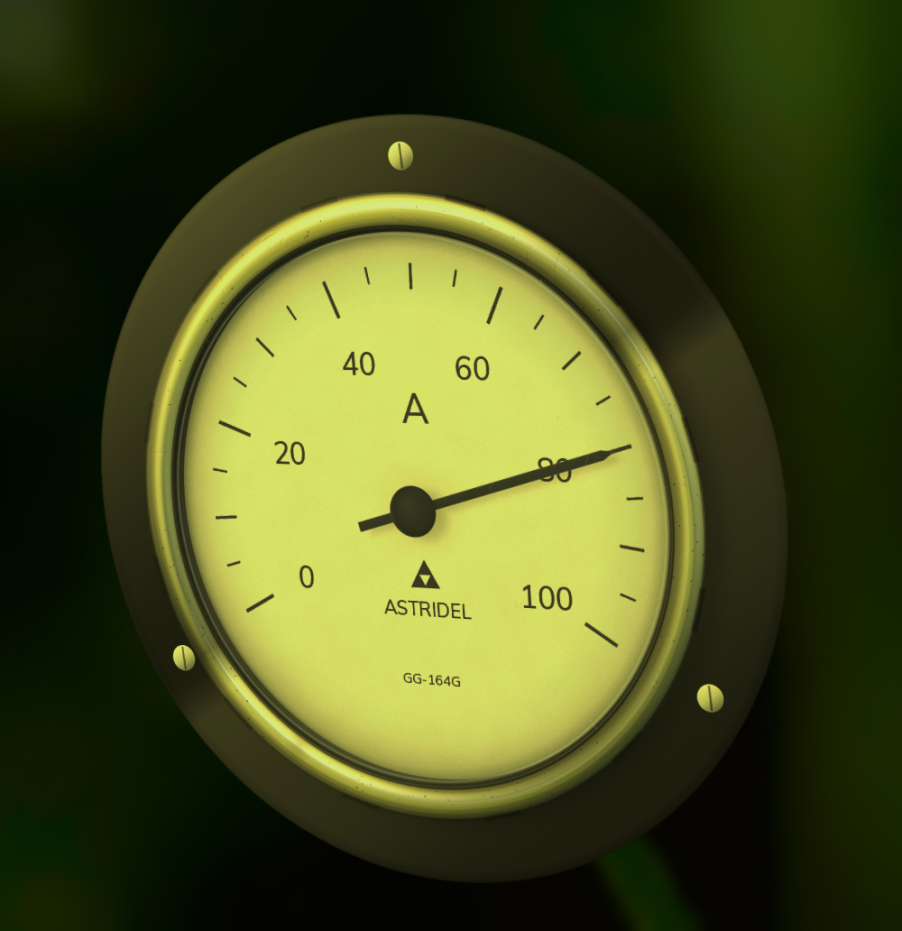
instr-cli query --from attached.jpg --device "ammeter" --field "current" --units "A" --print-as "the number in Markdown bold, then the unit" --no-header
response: **80** A
